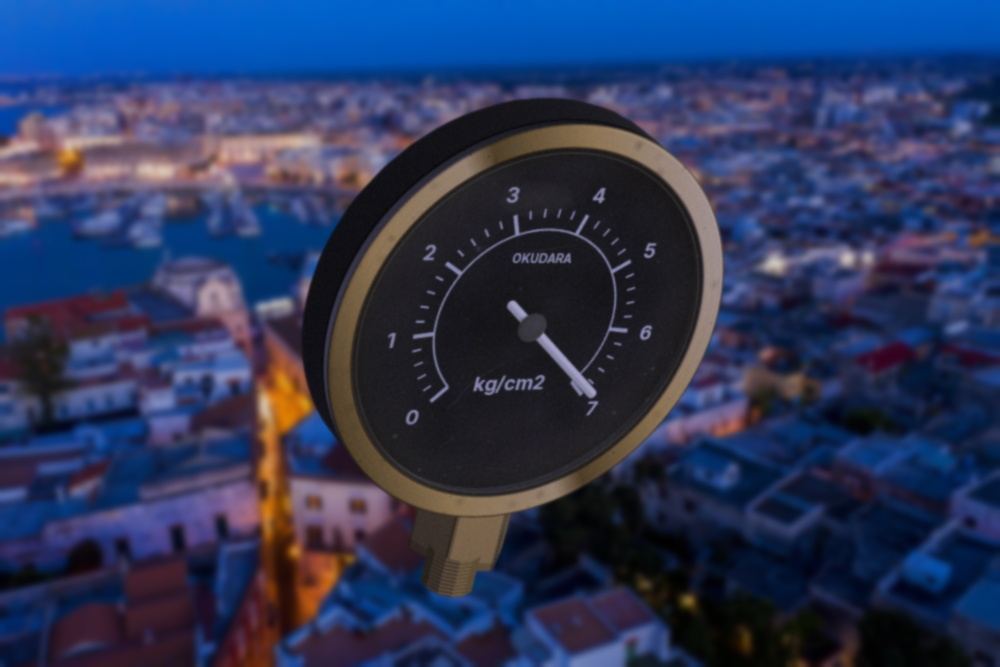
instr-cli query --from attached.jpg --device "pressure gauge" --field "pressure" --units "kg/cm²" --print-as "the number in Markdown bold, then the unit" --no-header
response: **6.9** kg/cm²
